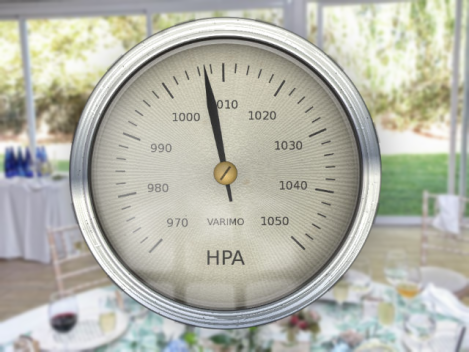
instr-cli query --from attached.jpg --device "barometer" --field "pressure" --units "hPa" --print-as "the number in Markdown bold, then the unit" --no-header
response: **1007** hPa
